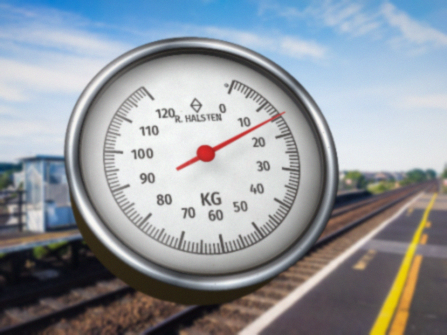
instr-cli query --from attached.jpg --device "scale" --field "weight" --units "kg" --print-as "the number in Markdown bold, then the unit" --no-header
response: **15** kg
